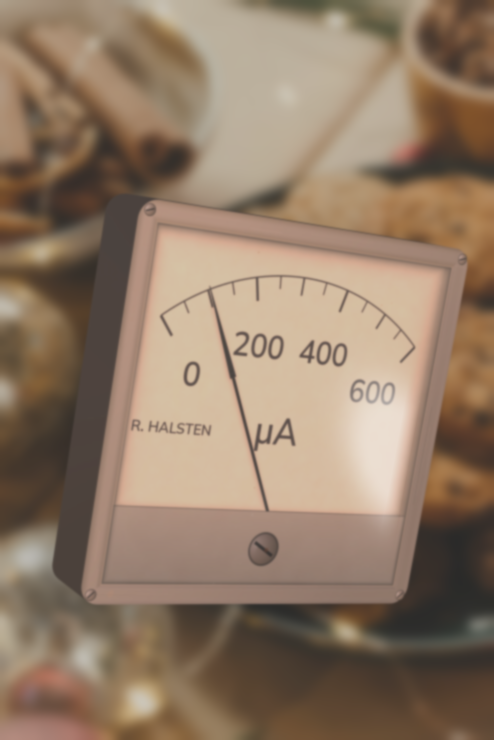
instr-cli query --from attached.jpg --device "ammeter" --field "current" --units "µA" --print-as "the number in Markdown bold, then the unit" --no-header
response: **100** µA
